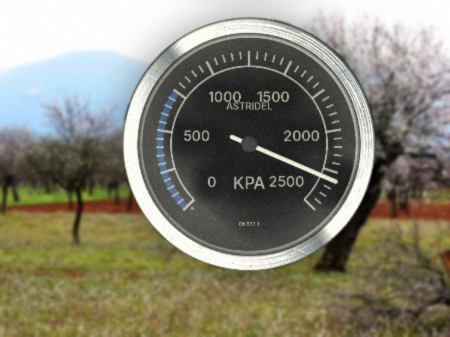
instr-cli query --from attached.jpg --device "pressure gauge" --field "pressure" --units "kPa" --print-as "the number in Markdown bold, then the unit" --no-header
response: **2300** kPa
